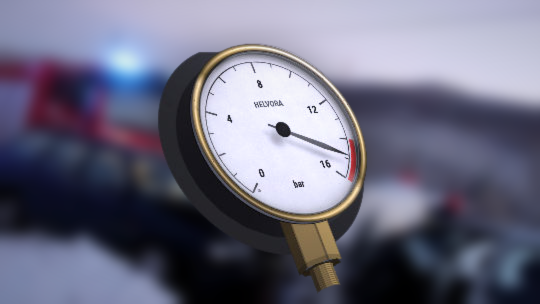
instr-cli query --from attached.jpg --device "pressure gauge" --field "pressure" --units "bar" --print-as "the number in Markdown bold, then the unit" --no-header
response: **15** bar
